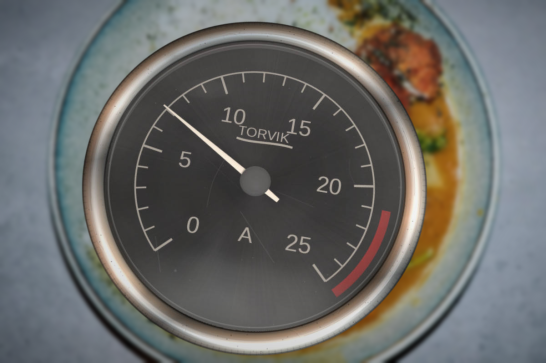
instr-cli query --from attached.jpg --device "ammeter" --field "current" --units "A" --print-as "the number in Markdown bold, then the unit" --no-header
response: **7** A
